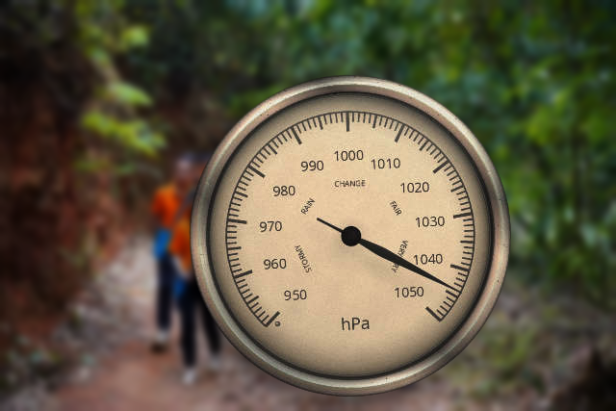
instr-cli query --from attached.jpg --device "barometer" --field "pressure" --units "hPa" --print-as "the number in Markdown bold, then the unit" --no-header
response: **1044** hPa
